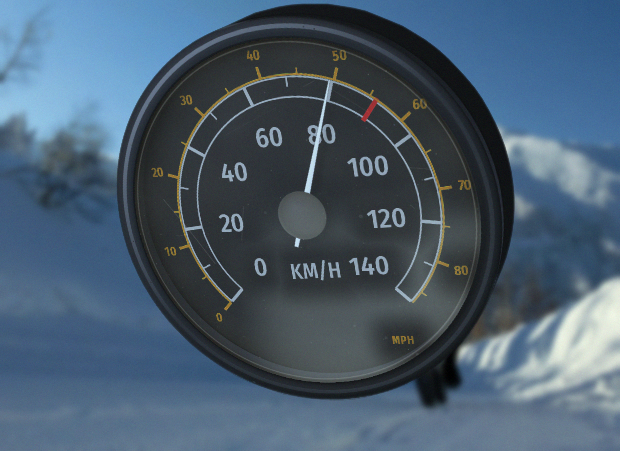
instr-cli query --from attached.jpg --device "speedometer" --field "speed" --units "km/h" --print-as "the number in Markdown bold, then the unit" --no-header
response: **80** km/h
